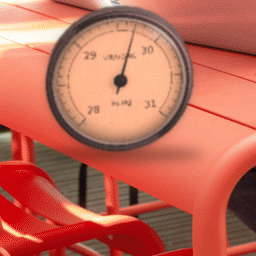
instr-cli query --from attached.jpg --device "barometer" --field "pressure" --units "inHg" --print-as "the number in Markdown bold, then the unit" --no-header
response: **29.7** inHg
